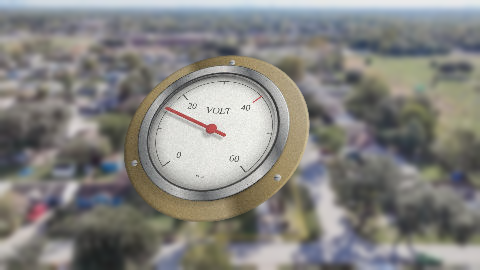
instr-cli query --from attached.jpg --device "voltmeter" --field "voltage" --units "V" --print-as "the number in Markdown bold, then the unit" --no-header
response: **15** V
